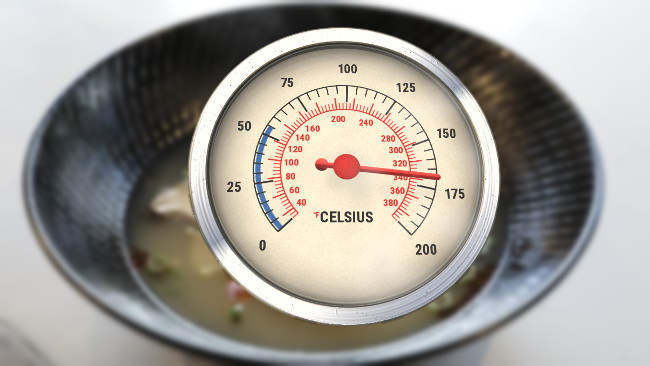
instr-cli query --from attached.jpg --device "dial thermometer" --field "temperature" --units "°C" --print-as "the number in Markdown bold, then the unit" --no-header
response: **170** °C
